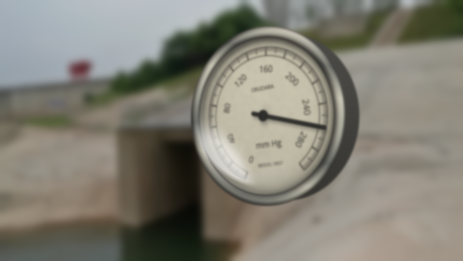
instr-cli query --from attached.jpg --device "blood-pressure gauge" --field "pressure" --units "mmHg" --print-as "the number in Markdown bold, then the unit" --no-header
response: **260** mmHg
